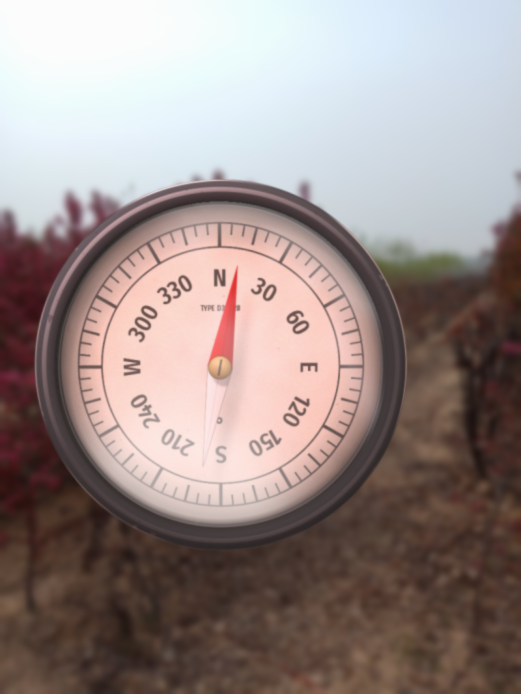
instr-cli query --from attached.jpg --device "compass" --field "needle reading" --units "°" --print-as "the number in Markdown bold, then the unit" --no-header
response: **10** °
